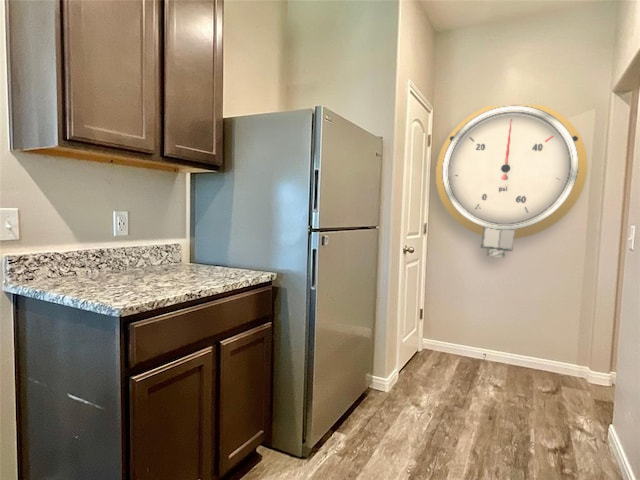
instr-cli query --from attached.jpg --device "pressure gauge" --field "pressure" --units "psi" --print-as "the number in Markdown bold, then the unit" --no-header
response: **30** psi
